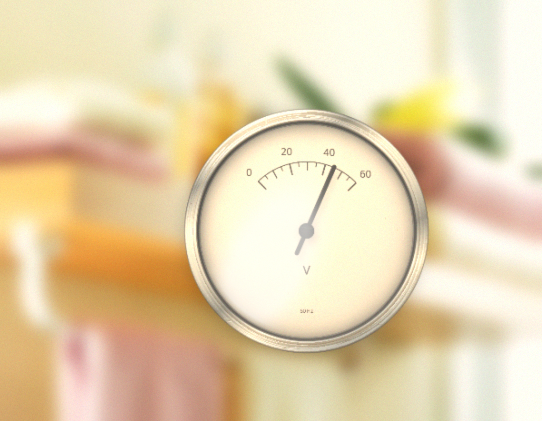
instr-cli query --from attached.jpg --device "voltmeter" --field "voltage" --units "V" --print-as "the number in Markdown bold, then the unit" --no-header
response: **45** V
